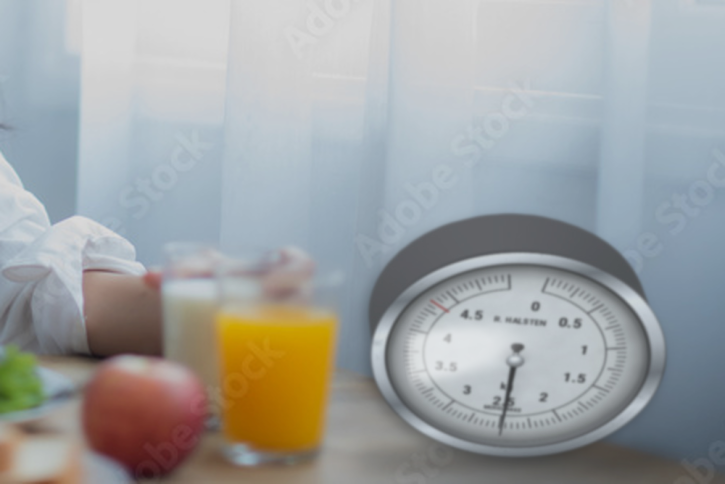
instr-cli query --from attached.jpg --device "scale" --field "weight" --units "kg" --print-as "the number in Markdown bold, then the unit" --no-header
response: **2.5** kg
